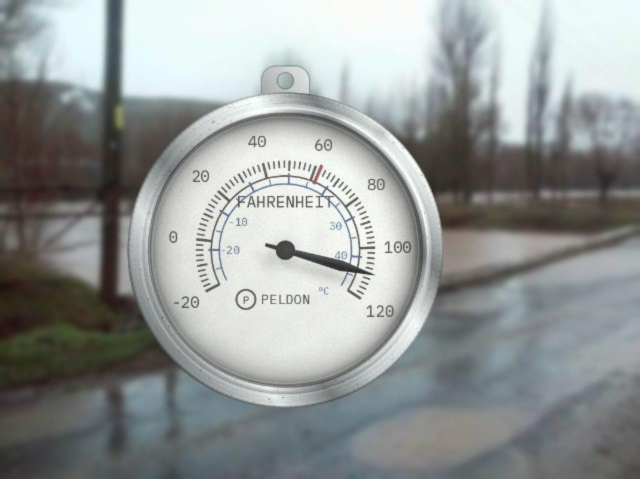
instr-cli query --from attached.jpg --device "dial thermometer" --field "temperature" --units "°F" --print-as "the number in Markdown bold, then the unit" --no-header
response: **110** °F
